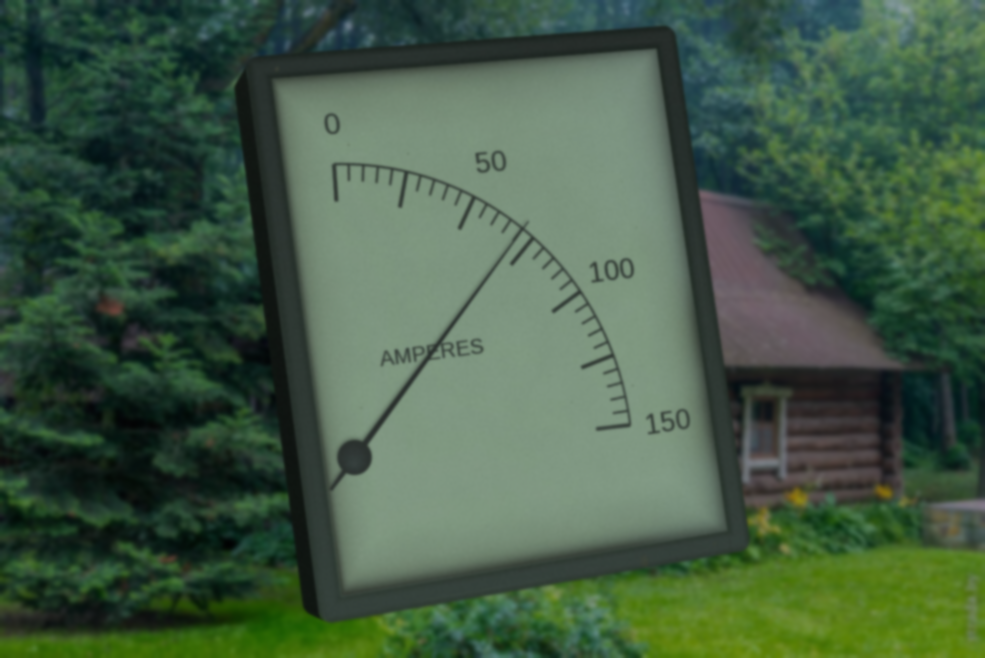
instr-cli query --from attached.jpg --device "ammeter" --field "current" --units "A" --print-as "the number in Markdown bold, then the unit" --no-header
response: **70** A
